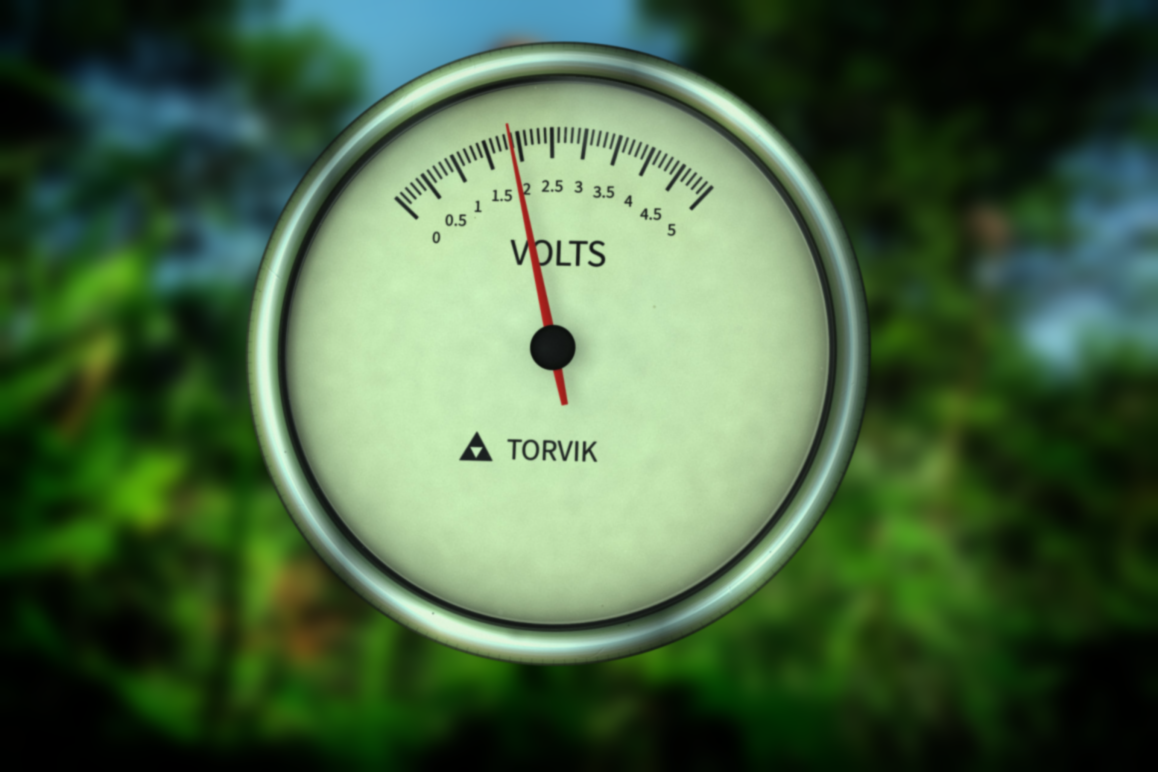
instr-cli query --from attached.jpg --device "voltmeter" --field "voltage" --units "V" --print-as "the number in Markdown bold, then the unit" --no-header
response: **1.9** V
